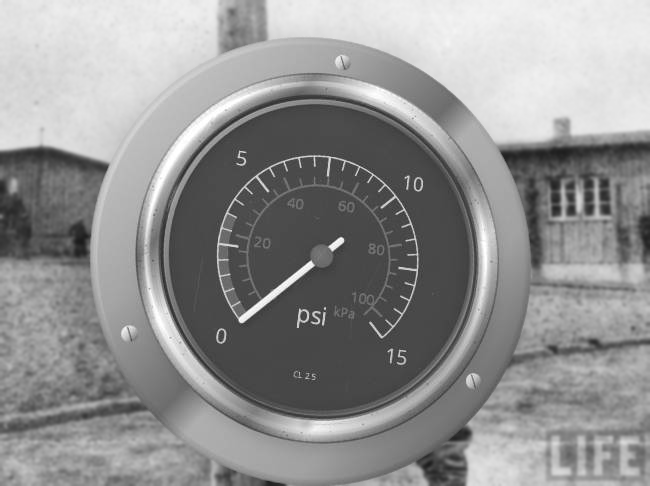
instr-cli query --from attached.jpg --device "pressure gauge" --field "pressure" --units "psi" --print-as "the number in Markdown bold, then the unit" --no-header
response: **0** psi
